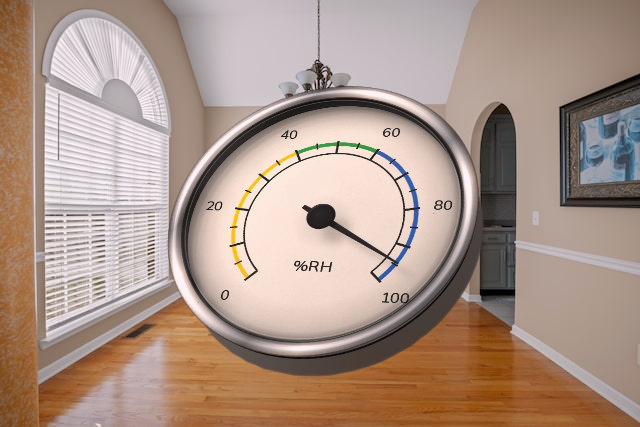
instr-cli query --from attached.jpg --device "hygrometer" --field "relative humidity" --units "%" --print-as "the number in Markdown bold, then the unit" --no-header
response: **95** %
